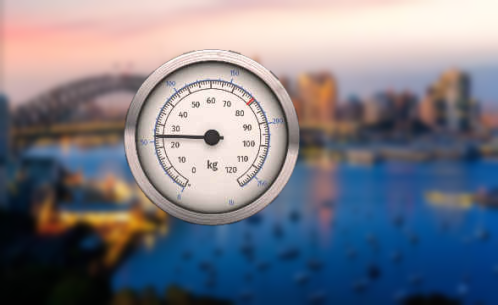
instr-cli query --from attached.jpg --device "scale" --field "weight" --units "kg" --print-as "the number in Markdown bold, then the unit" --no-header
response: **25** kg
